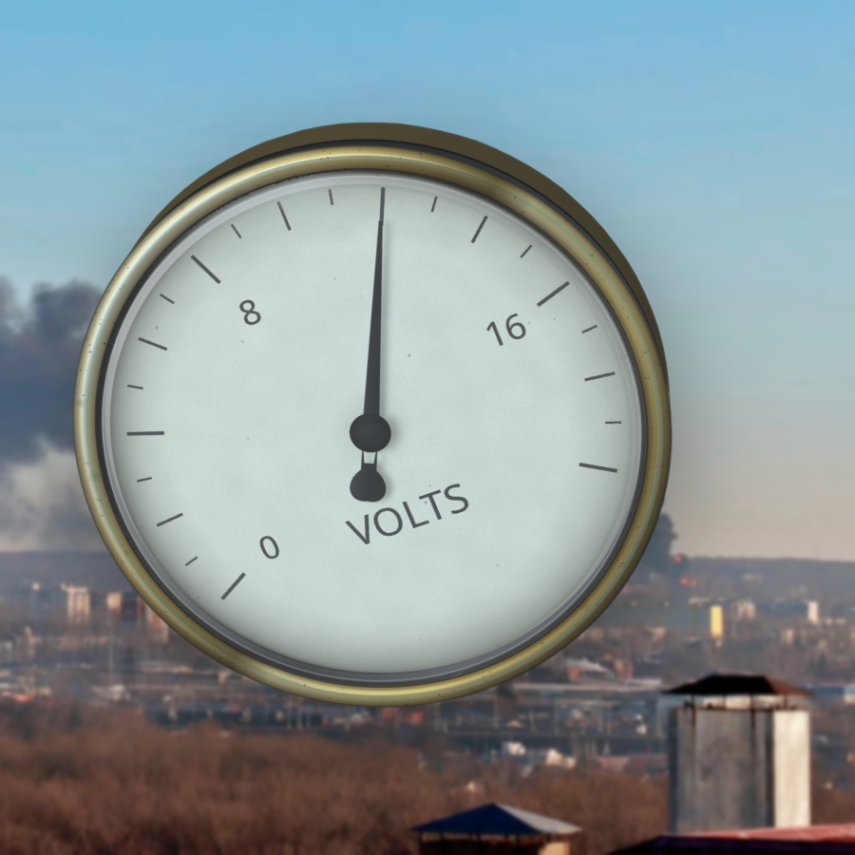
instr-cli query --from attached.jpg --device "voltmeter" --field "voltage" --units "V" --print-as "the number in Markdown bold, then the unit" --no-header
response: **12** V
